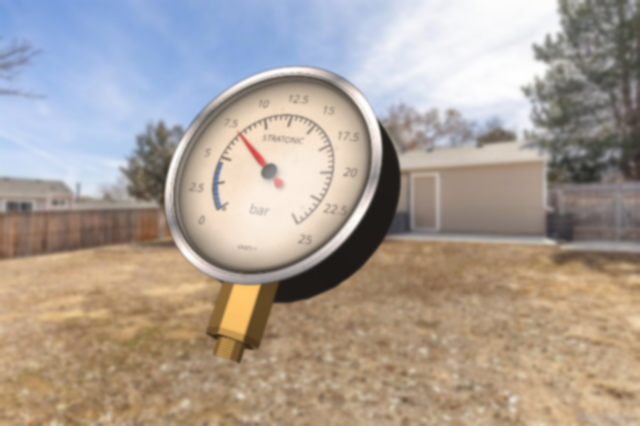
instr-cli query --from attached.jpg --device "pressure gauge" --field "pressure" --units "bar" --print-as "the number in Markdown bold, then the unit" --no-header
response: **7.5** bar
